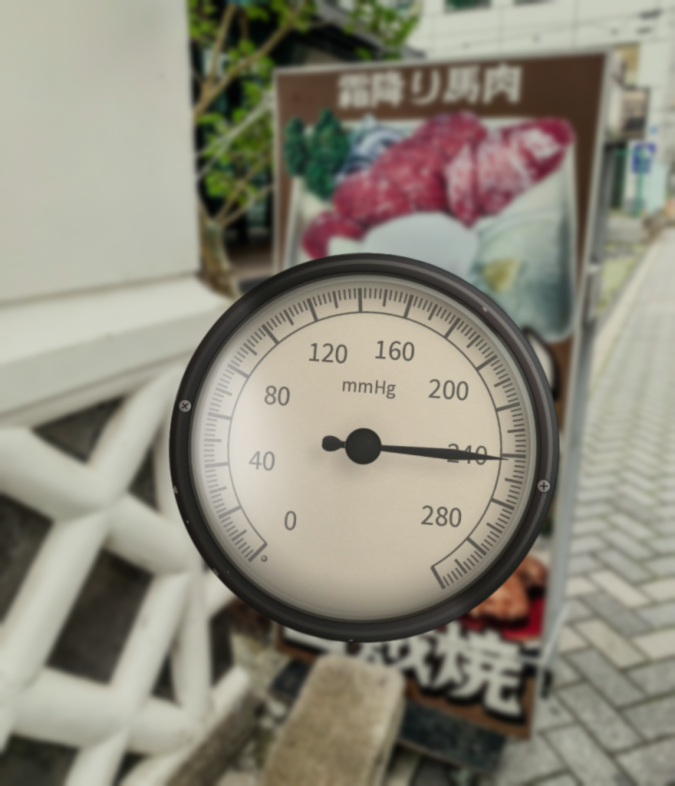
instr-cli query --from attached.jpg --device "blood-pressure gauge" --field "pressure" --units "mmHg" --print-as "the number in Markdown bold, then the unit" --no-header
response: **242** mmHg
